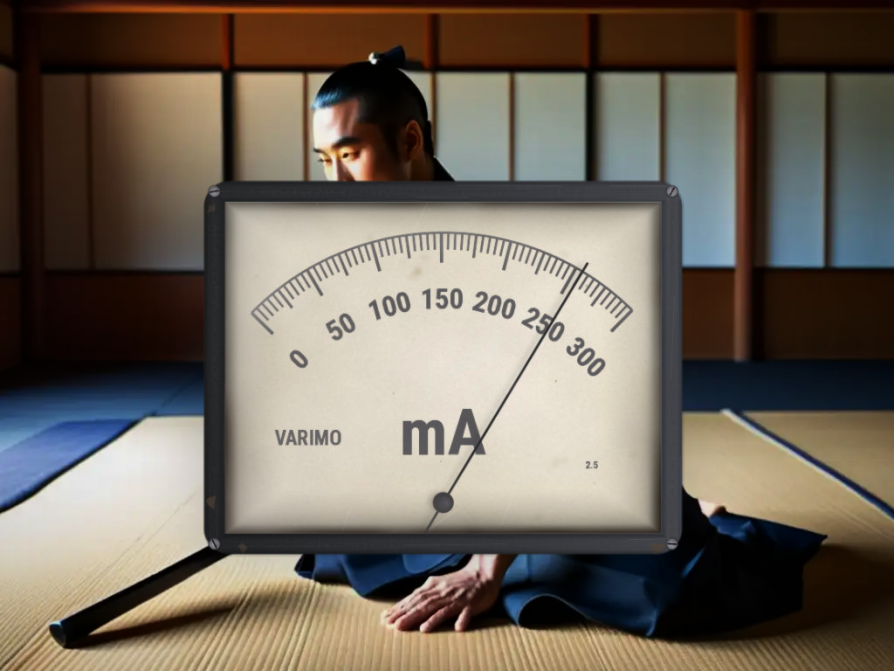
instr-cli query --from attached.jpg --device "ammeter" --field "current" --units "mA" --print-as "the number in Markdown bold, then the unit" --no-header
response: **255** mA
